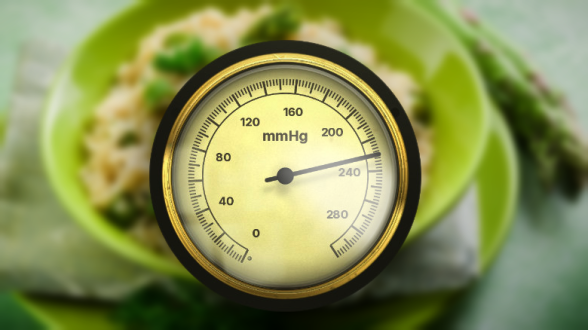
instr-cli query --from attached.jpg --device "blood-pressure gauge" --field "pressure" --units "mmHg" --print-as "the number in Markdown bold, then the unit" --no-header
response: **230** mmHg
